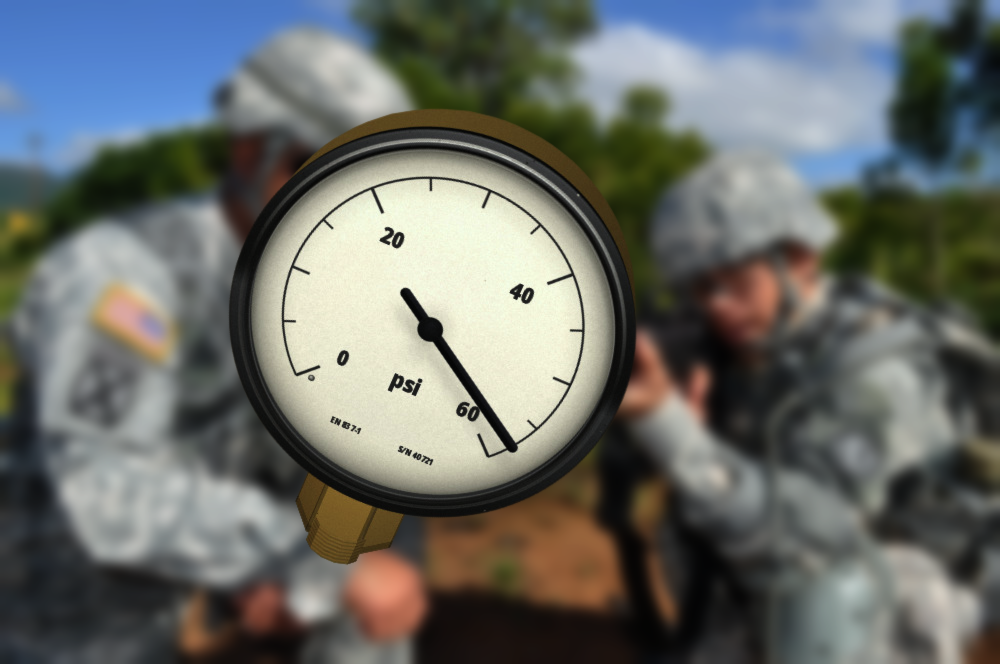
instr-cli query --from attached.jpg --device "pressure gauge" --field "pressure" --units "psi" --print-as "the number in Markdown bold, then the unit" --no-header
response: **57.5** psi
